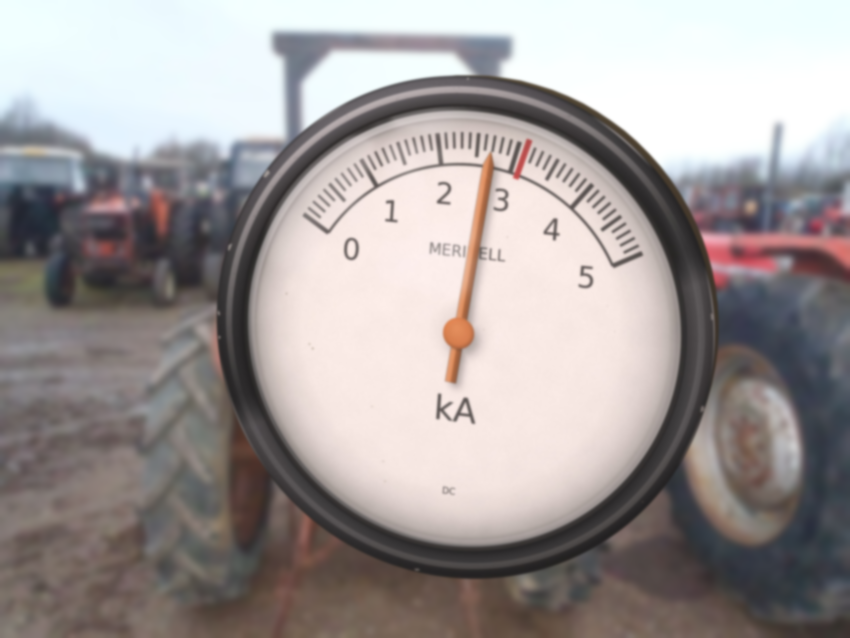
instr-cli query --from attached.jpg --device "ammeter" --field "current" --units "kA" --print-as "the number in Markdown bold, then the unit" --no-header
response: **2.7** kA
